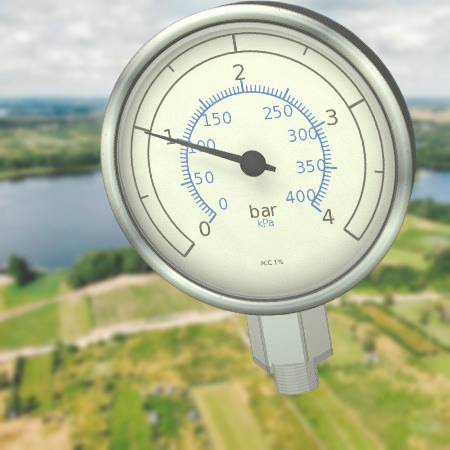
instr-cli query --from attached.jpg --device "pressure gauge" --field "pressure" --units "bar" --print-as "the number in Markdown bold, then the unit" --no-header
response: **1** bar
